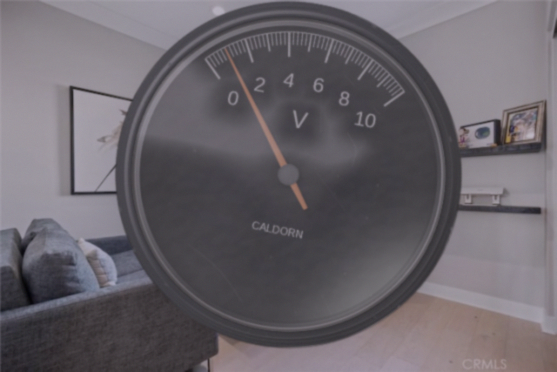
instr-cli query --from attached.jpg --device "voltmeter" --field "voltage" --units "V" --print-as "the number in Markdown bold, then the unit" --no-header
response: **1** V
